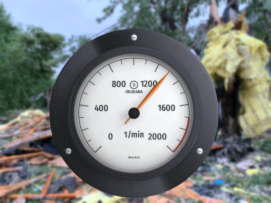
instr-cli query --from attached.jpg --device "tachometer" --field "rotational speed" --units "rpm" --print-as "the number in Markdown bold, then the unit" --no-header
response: **1300** rpm
